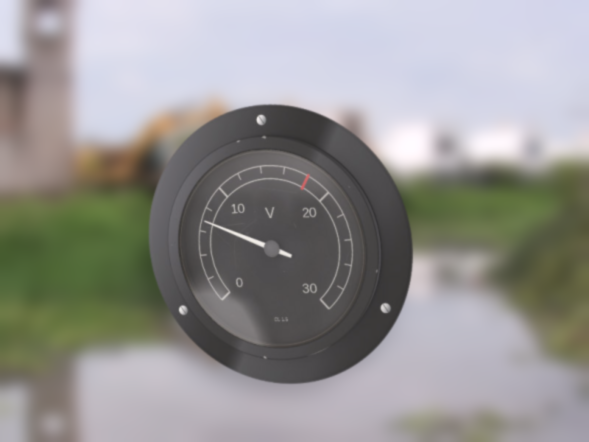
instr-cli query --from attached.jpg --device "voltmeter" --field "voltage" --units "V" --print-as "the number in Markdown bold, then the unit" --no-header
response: **7** V
